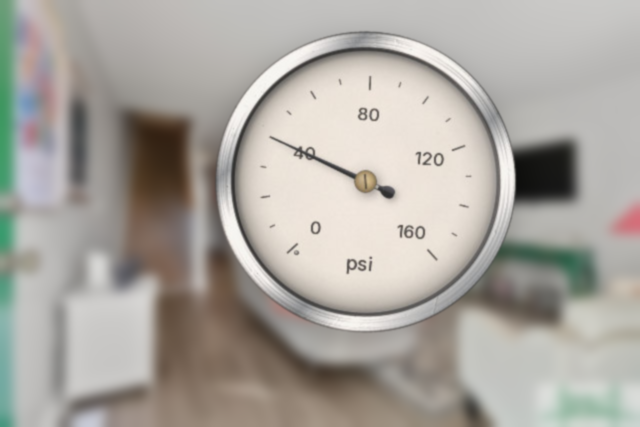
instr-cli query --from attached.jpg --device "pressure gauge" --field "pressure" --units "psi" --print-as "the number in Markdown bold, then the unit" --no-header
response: **40** psi
